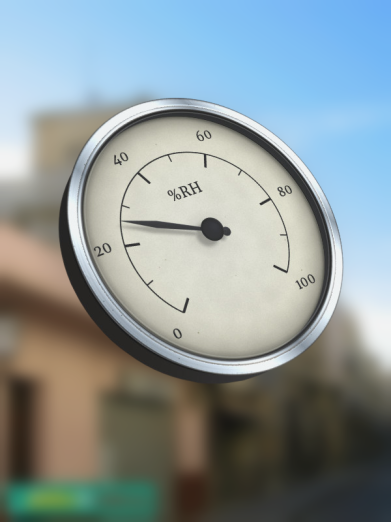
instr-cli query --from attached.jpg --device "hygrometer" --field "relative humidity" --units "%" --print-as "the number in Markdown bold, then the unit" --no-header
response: **25** %
